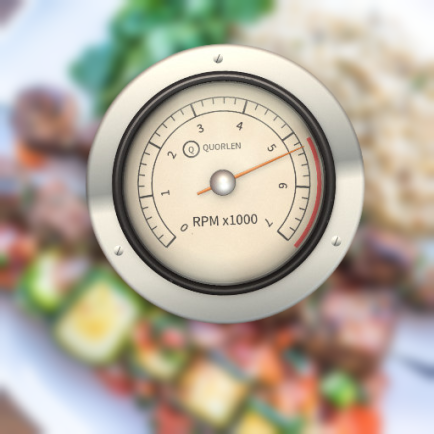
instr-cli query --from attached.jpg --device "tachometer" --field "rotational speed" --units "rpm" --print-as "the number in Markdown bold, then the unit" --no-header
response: **5300** rpm
